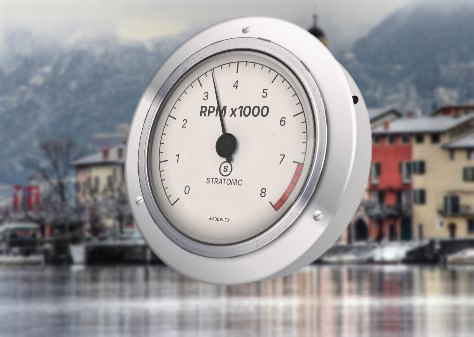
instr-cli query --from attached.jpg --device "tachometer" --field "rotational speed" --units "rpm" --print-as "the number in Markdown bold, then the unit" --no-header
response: **3400** rpm
